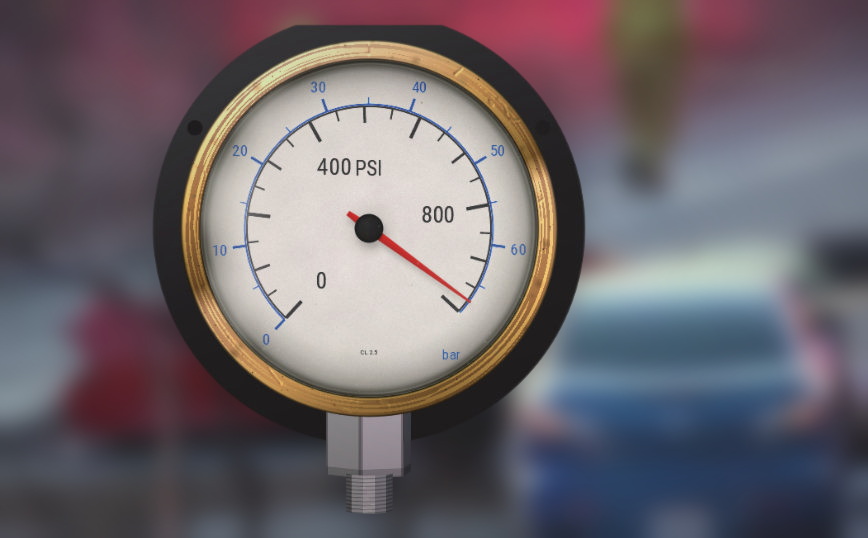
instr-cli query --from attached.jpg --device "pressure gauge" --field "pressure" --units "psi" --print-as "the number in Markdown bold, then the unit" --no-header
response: **975** psi
